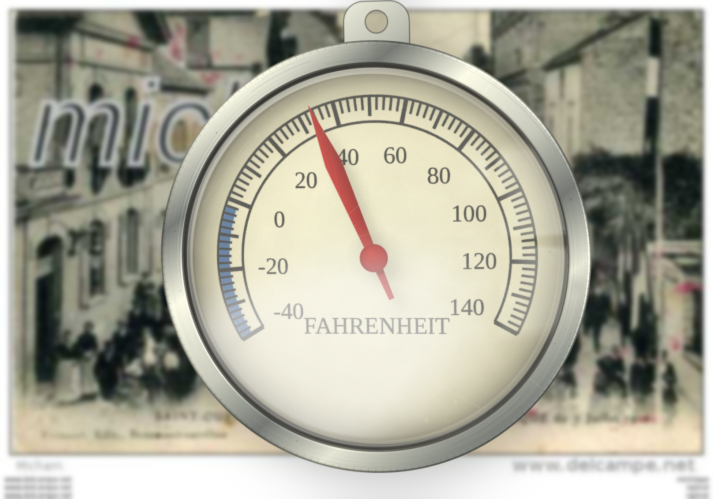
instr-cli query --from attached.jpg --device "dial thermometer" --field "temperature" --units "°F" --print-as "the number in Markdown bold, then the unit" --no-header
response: **34** °F
